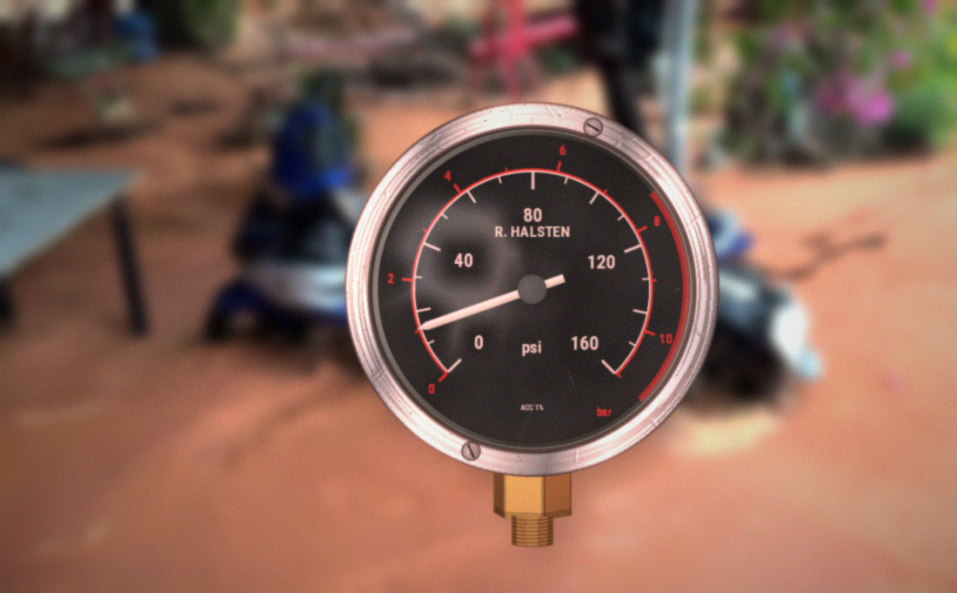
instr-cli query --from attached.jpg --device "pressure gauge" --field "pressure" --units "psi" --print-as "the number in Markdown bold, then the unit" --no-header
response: **15** psi
